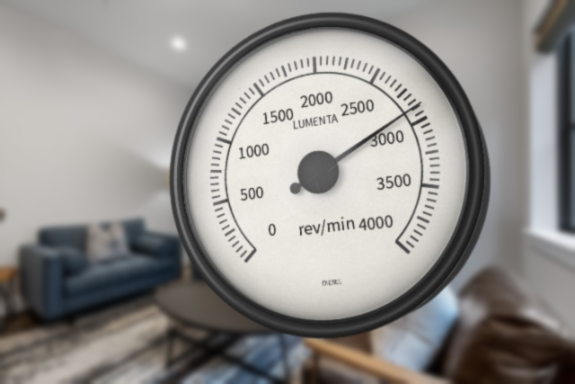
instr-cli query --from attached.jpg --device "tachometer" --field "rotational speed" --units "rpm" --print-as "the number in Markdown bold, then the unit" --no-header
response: **2900** rpm
